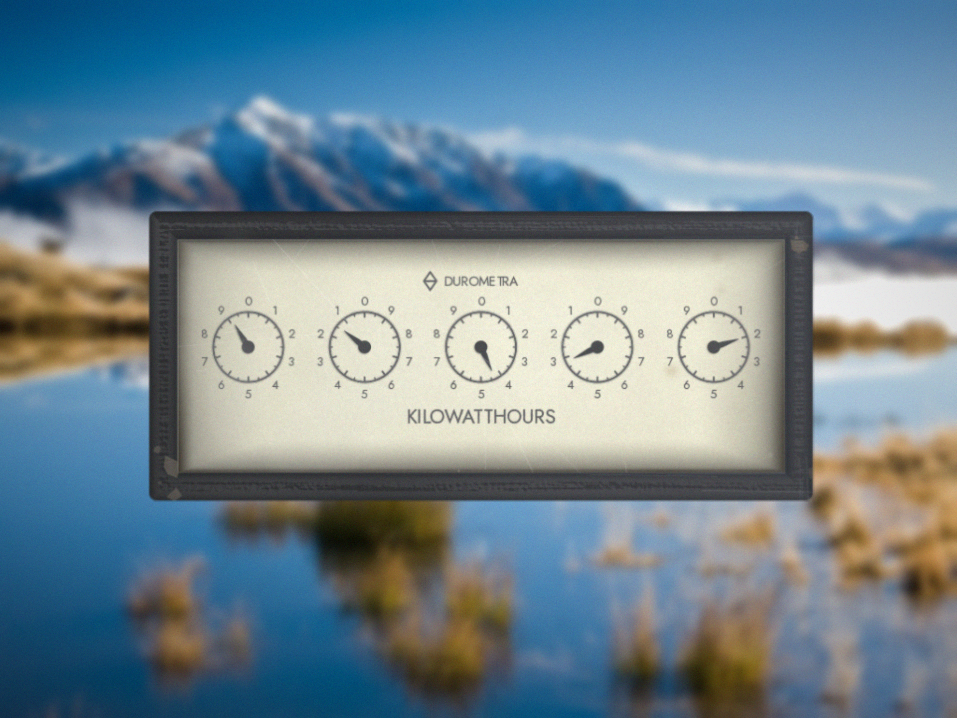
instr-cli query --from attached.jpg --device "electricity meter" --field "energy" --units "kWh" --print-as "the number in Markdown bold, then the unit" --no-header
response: **91432** kWh
